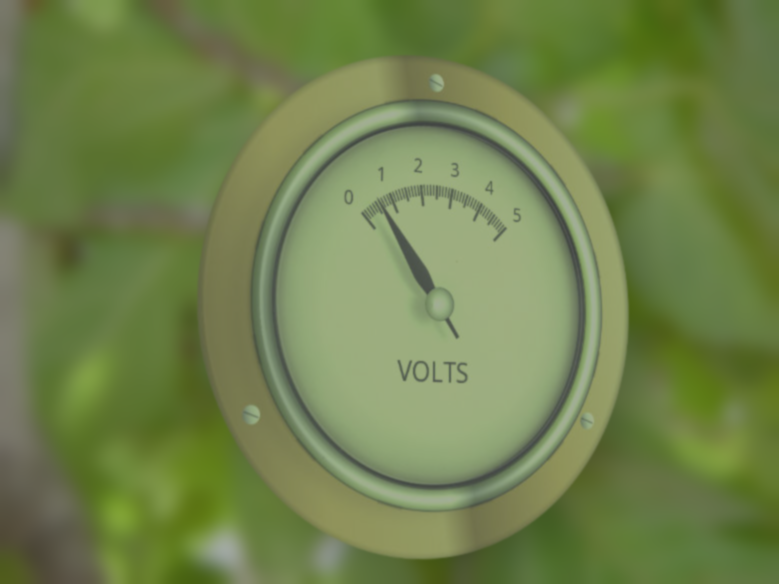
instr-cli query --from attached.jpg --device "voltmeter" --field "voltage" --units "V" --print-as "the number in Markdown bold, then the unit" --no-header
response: **0.5** V
